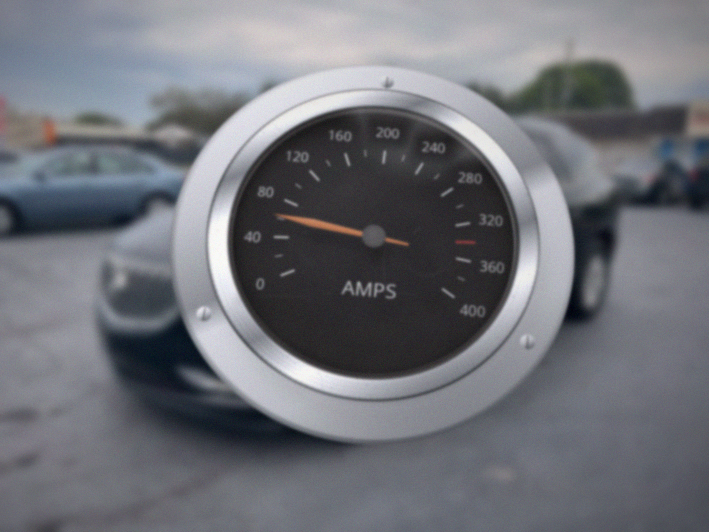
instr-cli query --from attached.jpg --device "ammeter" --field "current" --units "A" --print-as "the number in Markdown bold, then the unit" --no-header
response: **60** A
